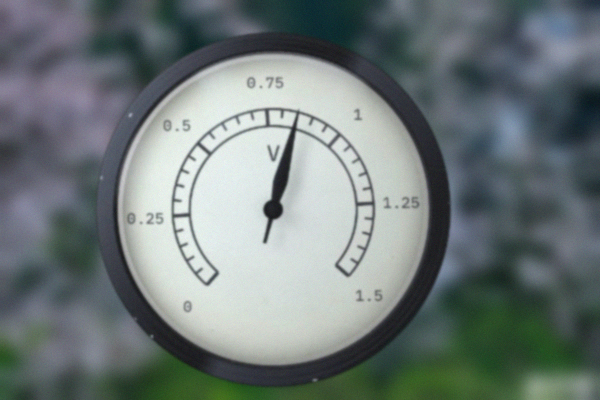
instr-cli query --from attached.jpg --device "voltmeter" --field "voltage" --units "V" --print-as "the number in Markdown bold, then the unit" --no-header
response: **0.85** V
